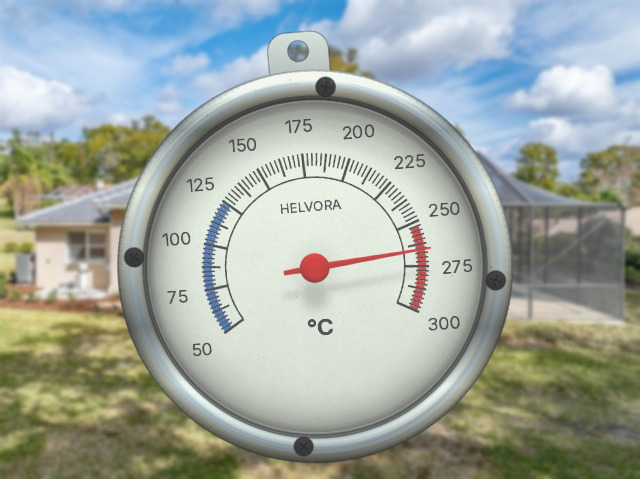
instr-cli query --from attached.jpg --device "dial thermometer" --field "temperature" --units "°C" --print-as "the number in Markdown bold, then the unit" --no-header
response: **265** °C
